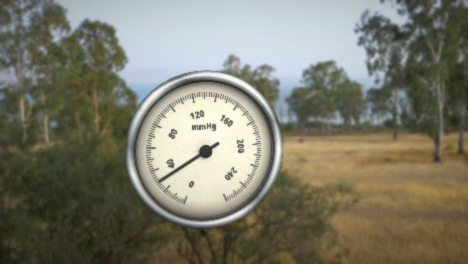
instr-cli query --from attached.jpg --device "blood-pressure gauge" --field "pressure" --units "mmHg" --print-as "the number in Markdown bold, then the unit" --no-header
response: **30** mmHg
